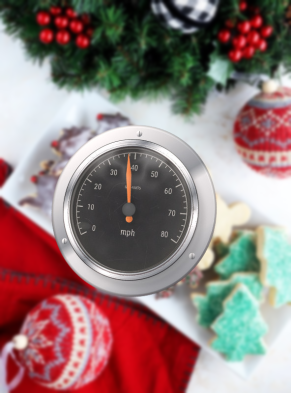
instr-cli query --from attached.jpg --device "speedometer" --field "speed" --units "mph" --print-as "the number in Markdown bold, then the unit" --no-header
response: **38** mph
